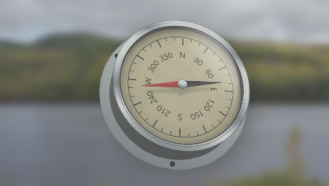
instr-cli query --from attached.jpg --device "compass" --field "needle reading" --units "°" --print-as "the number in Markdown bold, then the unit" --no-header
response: **260** °
